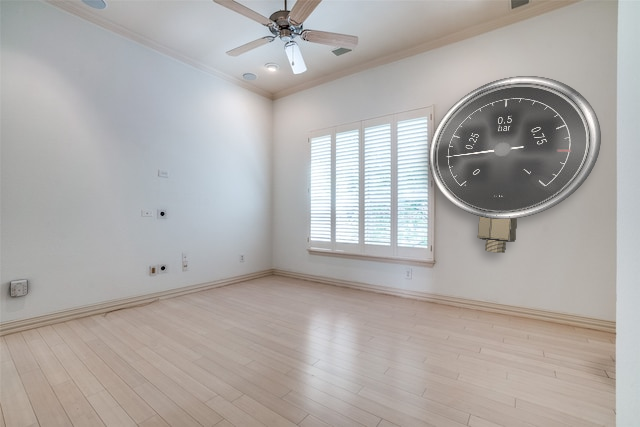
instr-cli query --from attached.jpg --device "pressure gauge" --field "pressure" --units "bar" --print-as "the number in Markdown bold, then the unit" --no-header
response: **0.15** bar
